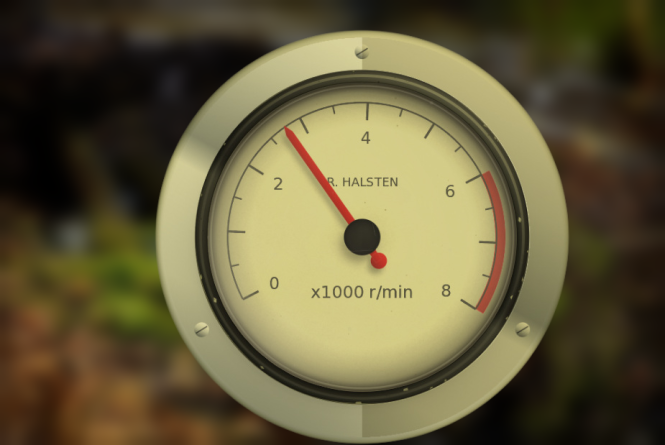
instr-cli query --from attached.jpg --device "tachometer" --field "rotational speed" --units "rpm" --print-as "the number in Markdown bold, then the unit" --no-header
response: **2750** rpm
